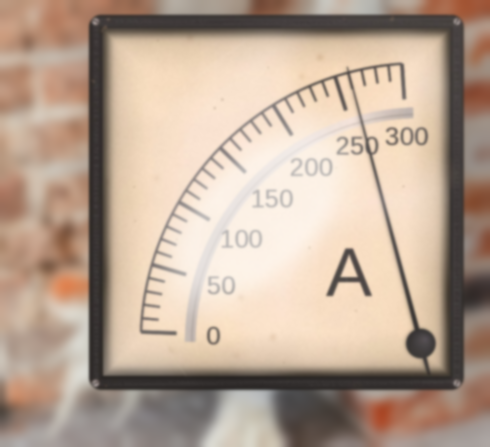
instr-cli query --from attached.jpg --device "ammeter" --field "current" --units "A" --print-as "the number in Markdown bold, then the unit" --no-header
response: **260** A
